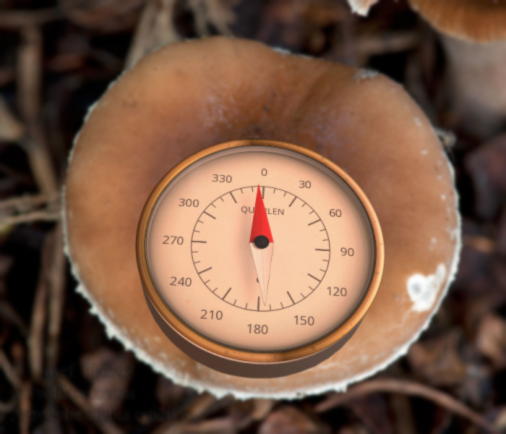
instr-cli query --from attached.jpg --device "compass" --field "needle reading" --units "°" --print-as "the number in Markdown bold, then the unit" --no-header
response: **355** °
